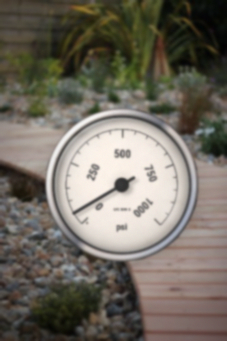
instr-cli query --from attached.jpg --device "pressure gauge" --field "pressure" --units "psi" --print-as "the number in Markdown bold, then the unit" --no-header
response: **50** psi
